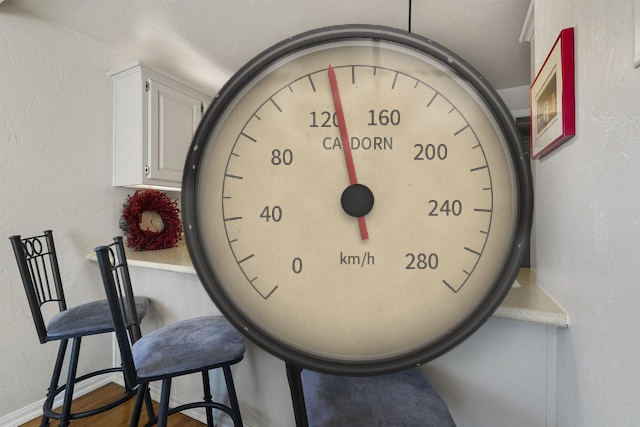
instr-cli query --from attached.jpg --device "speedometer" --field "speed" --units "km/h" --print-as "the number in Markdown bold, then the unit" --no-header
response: **130** km/h
